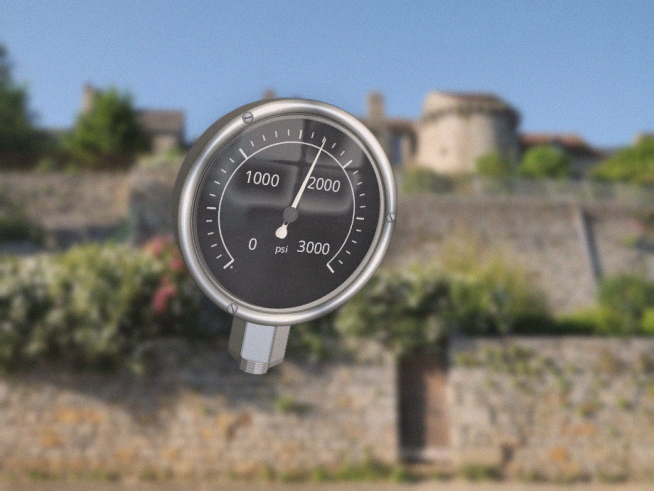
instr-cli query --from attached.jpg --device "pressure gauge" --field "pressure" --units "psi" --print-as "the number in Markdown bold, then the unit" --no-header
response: **1700** psi
